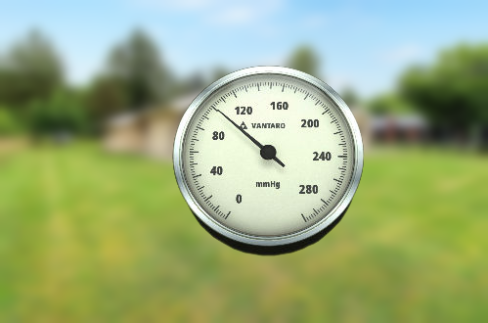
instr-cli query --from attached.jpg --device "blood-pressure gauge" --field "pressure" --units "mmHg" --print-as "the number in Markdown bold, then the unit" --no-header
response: **100** mmHg
